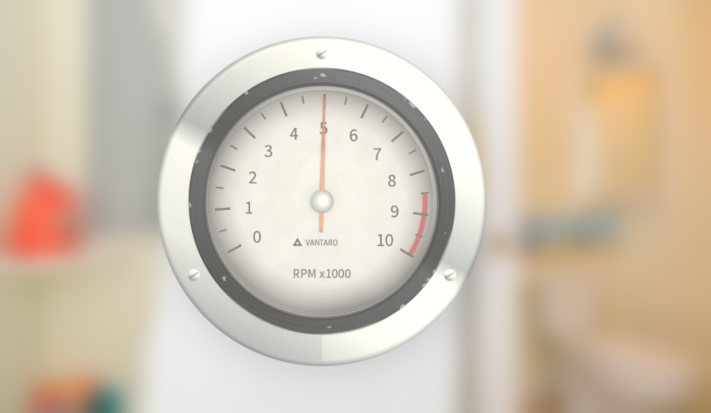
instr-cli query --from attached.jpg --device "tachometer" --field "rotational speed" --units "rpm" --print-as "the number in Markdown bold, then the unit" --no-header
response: **5000** rpm
